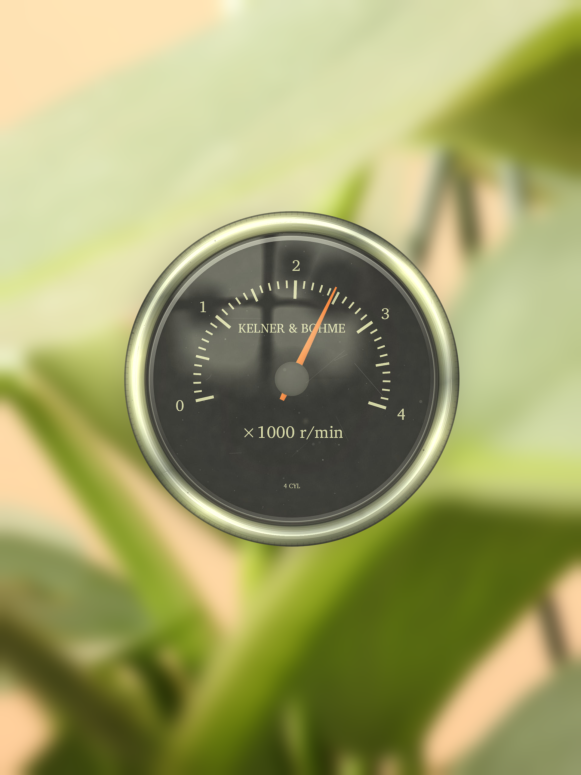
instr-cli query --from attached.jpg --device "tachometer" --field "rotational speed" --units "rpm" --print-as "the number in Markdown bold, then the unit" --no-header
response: **2450** rpm
